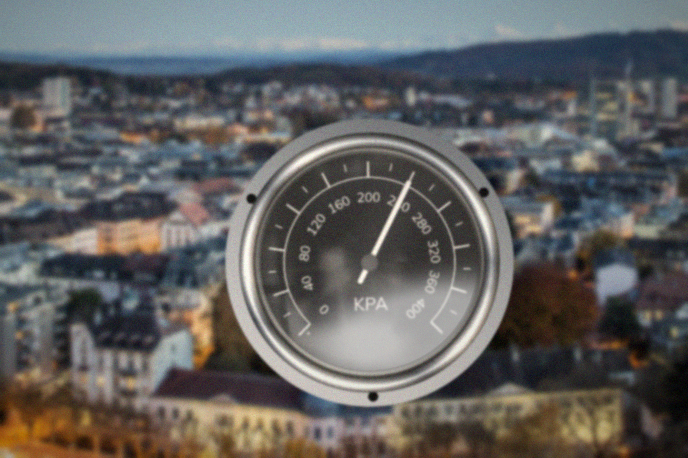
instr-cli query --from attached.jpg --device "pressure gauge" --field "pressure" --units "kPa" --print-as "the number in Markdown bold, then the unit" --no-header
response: **240** kPa
